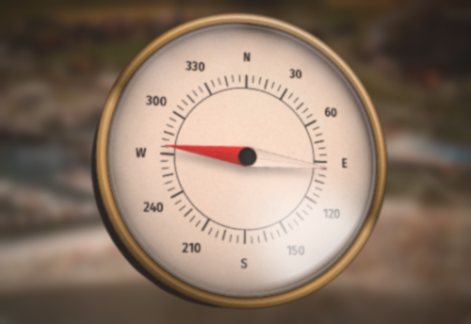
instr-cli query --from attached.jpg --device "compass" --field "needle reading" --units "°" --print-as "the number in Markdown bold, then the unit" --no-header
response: **275** °
